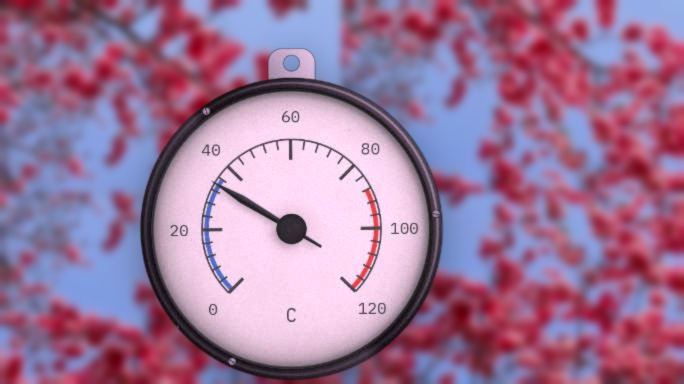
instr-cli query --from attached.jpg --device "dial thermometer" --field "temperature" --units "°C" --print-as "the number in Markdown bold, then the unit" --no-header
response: **34** °C
